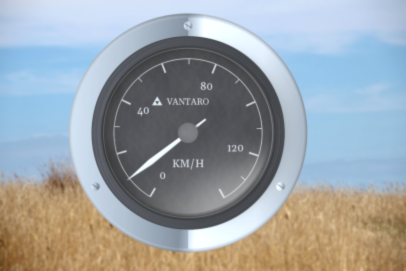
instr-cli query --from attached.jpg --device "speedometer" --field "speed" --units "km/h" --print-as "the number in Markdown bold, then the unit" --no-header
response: **10** km/h
